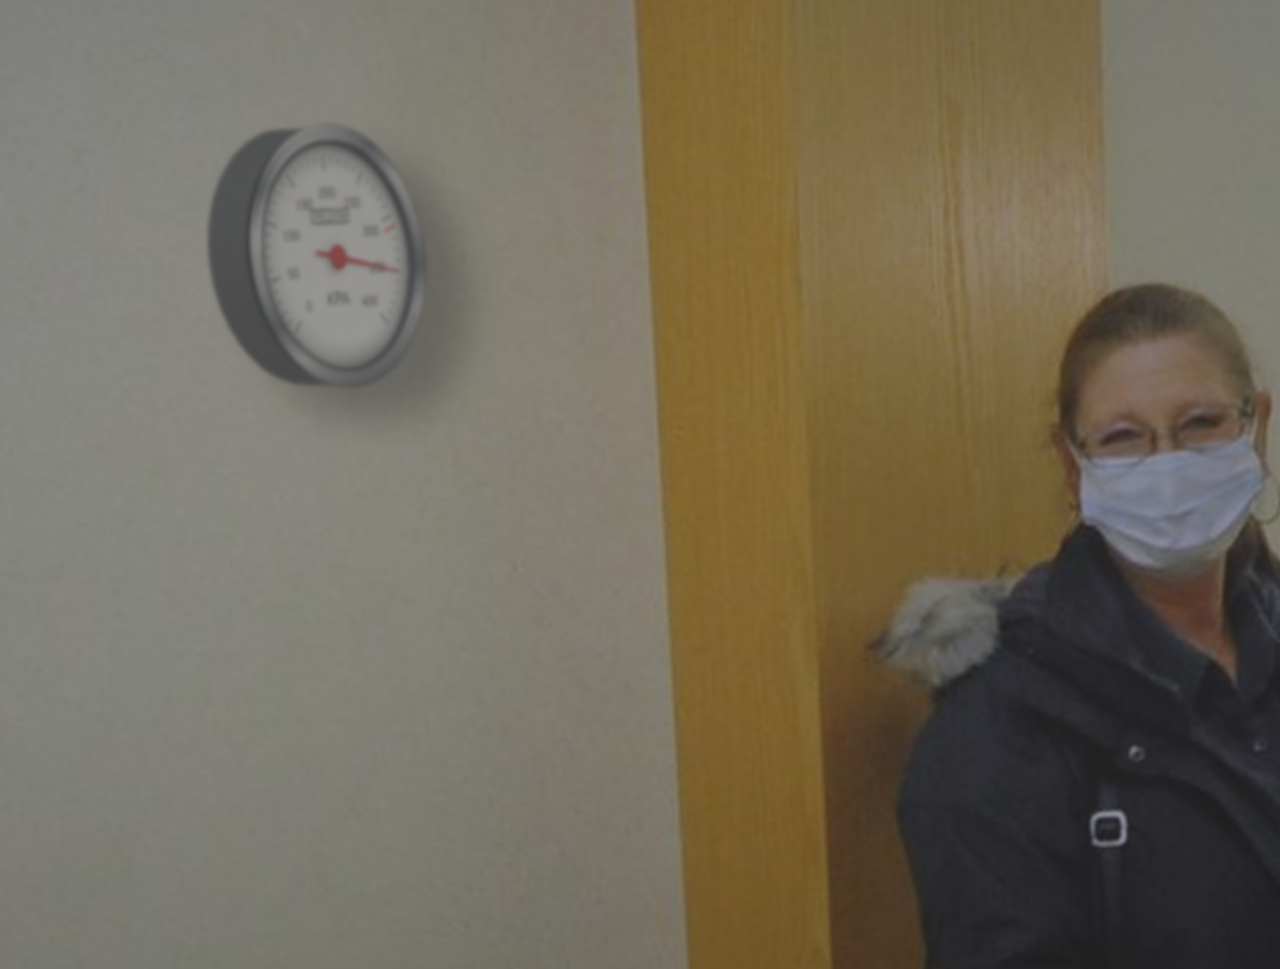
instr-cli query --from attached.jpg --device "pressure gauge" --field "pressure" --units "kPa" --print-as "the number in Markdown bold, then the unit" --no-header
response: **350** kPa
